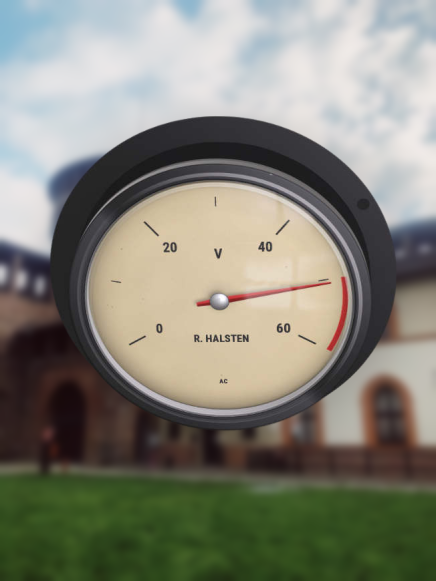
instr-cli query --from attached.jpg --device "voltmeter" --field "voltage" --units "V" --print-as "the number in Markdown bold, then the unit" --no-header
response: **50** V
